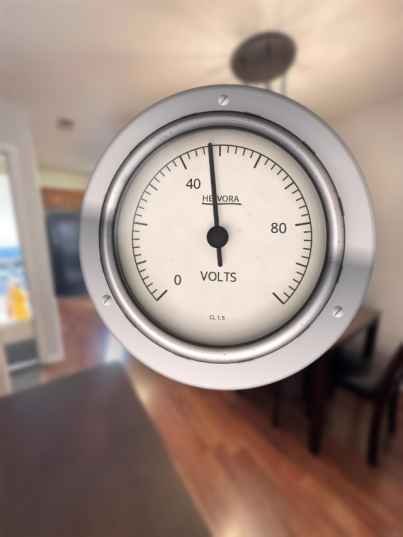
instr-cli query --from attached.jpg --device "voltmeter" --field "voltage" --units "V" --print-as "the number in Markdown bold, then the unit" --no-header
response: **48** V
